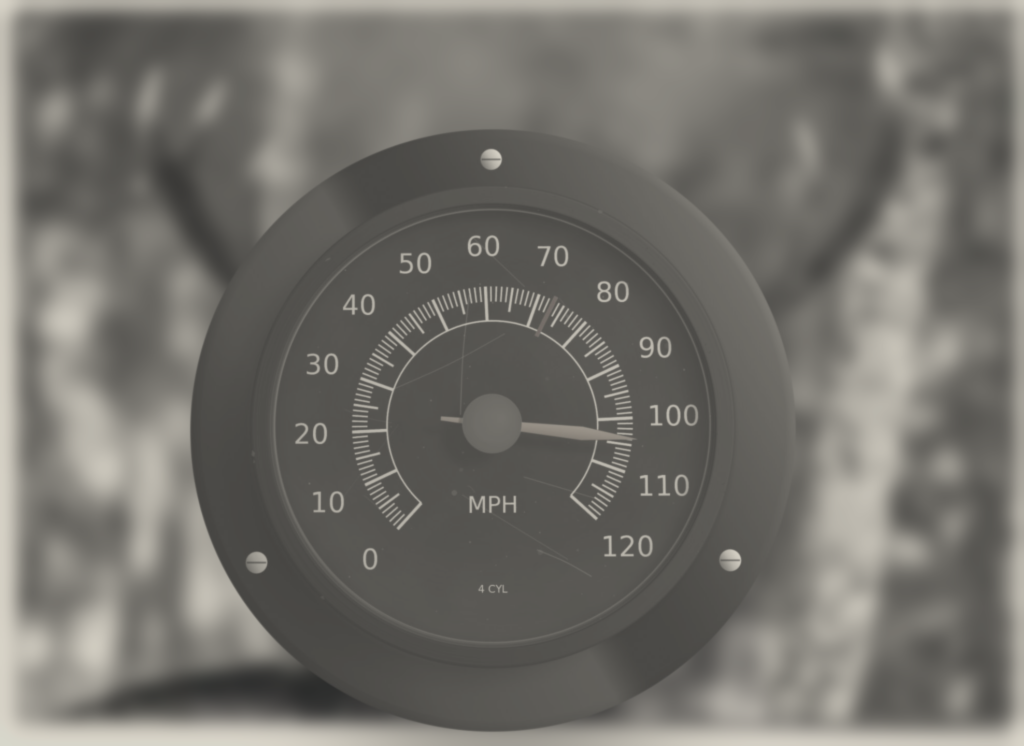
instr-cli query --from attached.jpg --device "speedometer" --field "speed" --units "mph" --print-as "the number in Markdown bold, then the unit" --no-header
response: **104** mph
